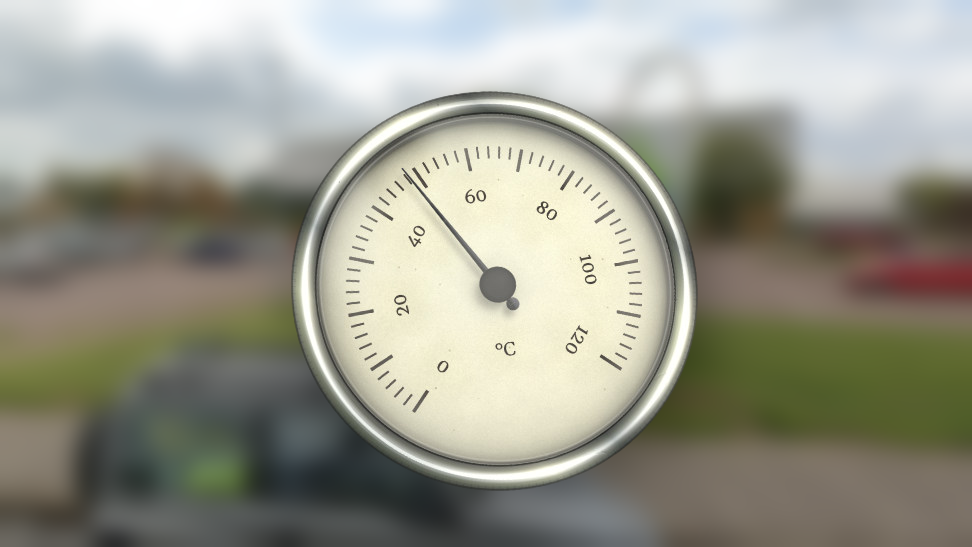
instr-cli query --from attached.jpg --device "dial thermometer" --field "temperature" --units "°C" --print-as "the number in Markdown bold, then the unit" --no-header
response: **48** °C
